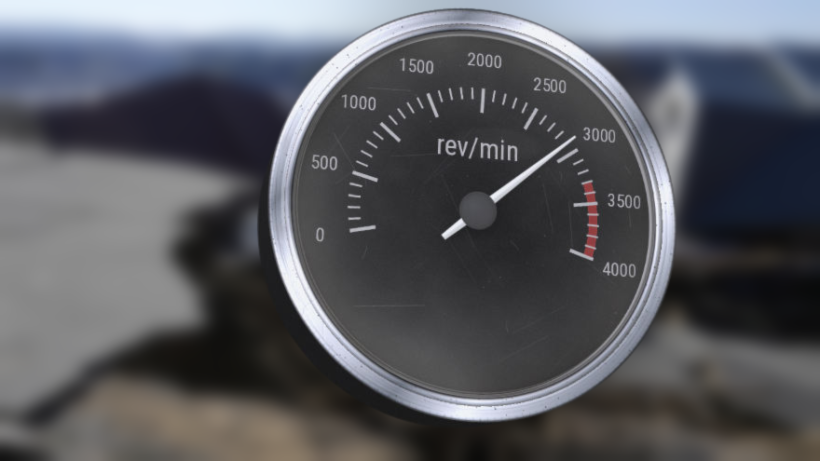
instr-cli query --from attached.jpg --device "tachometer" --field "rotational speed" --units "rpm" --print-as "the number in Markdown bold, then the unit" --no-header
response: **2900** rpm
